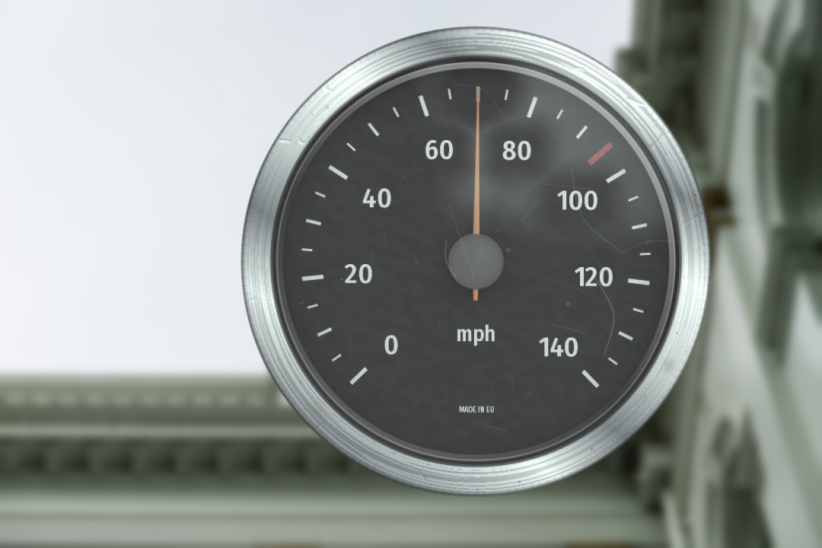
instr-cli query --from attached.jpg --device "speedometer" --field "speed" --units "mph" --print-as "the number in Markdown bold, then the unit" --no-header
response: **70** mph
